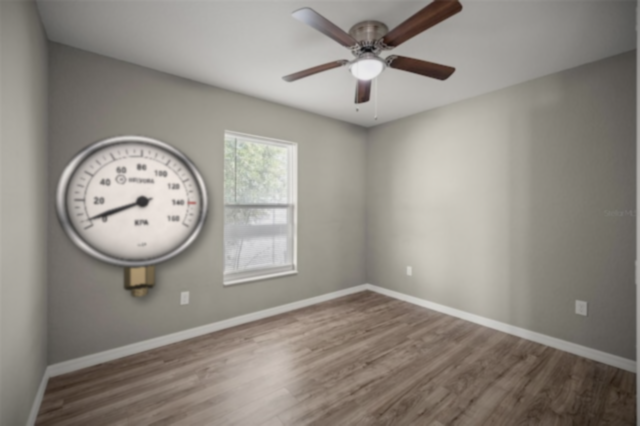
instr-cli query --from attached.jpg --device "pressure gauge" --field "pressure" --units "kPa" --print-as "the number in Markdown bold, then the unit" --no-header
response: **5** kPa
